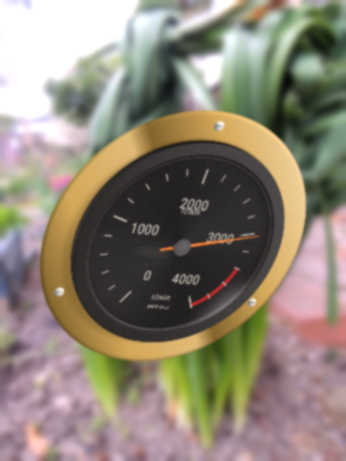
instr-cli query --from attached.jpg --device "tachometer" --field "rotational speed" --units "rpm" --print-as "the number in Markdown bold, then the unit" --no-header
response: **3000** rpm
